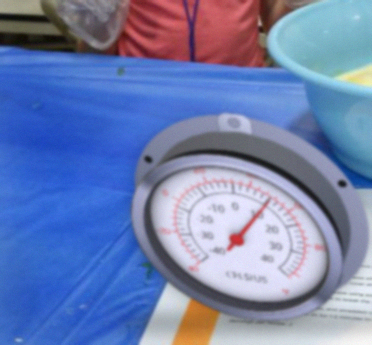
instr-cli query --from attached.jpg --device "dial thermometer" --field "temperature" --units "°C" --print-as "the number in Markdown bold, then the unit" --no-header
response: **10** °C
